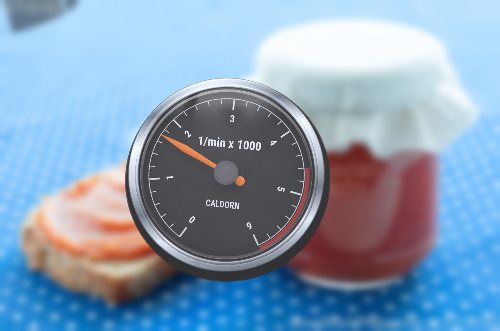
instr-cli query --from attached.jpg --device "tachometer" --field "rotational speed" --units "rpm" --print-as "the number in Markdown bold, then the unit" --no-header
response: **1700** rpm
